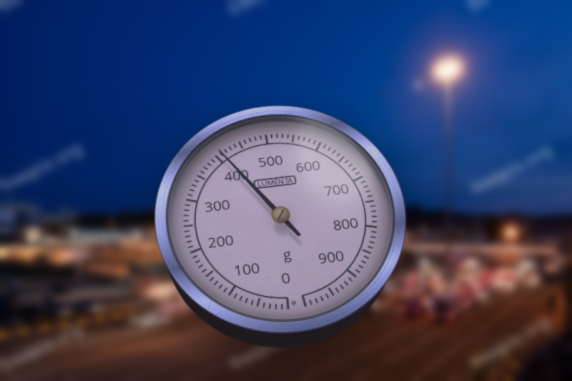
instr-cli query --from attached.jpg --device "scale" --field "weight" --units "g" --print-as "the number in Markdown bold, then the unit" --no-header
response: **410** g
